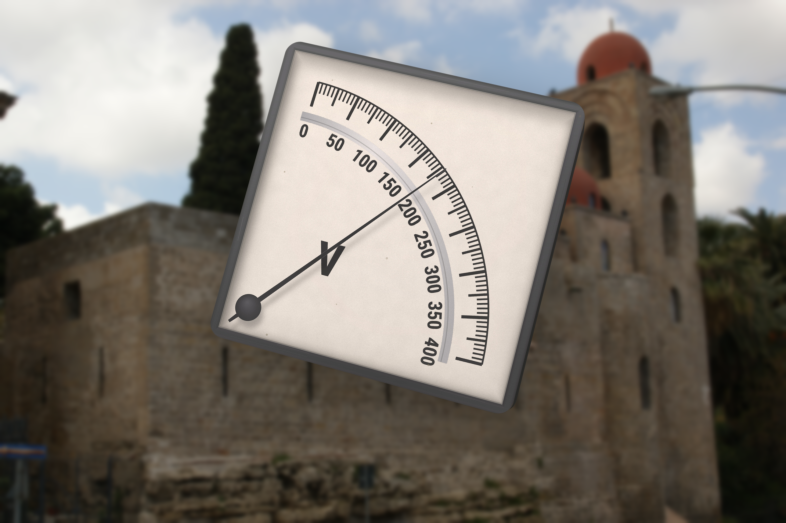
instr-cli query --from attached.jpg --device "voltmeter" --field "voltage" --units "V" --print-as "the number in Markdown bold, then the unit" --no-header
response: **180** V
